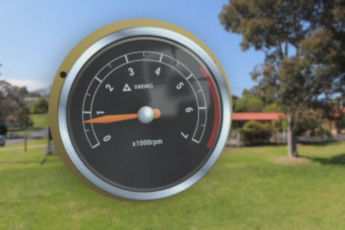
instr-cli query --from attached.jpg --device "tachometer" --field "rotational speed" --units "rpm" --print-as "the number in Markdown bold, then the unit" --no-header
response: **750** rpm
